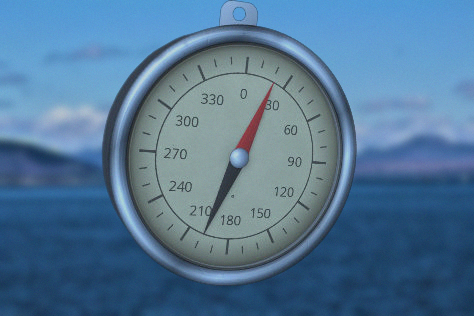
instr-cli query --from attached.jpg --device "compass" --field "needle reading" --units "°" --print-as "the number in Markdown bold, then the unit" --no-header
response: **20** °
